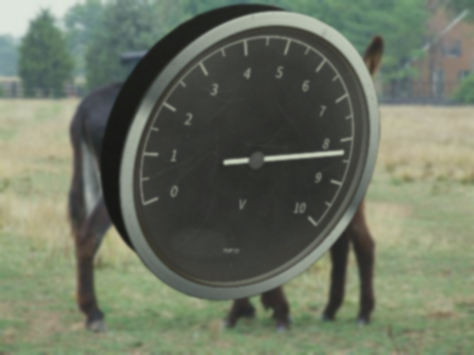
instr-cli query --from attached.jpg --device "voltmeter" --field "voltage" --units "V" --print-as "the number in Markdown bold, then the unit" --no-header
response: **8.25** V
